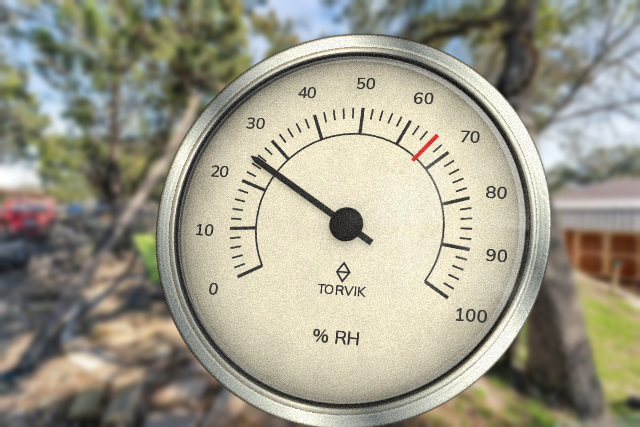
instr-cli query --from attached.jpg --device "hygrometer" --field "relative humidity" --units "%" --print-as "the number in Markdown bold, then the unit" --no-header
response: **25** %
